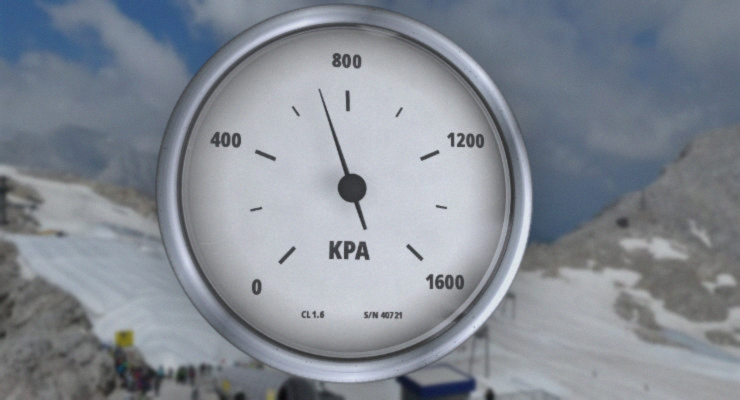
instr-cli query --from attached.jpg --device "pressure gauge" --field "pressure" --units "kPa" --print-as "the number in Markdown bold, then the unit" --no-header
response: **700** kPa
